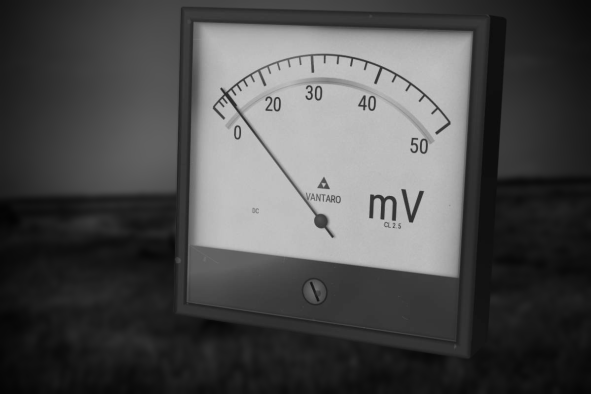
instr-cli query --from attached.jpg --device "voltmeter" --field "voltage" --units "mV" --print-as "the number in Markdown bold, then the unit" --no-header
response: **10** mV
